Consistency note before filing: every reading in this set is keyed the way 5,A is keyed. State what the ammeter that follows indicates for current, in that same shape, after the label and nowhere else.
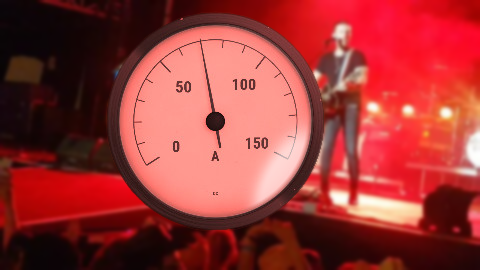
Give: 70,A
